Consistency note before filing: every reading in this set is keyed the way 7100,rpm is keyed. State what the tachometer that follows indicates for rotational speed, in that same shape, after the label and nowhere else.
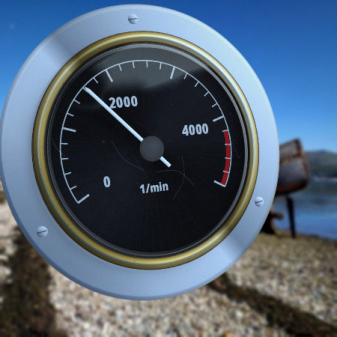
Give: 1600,rpm
